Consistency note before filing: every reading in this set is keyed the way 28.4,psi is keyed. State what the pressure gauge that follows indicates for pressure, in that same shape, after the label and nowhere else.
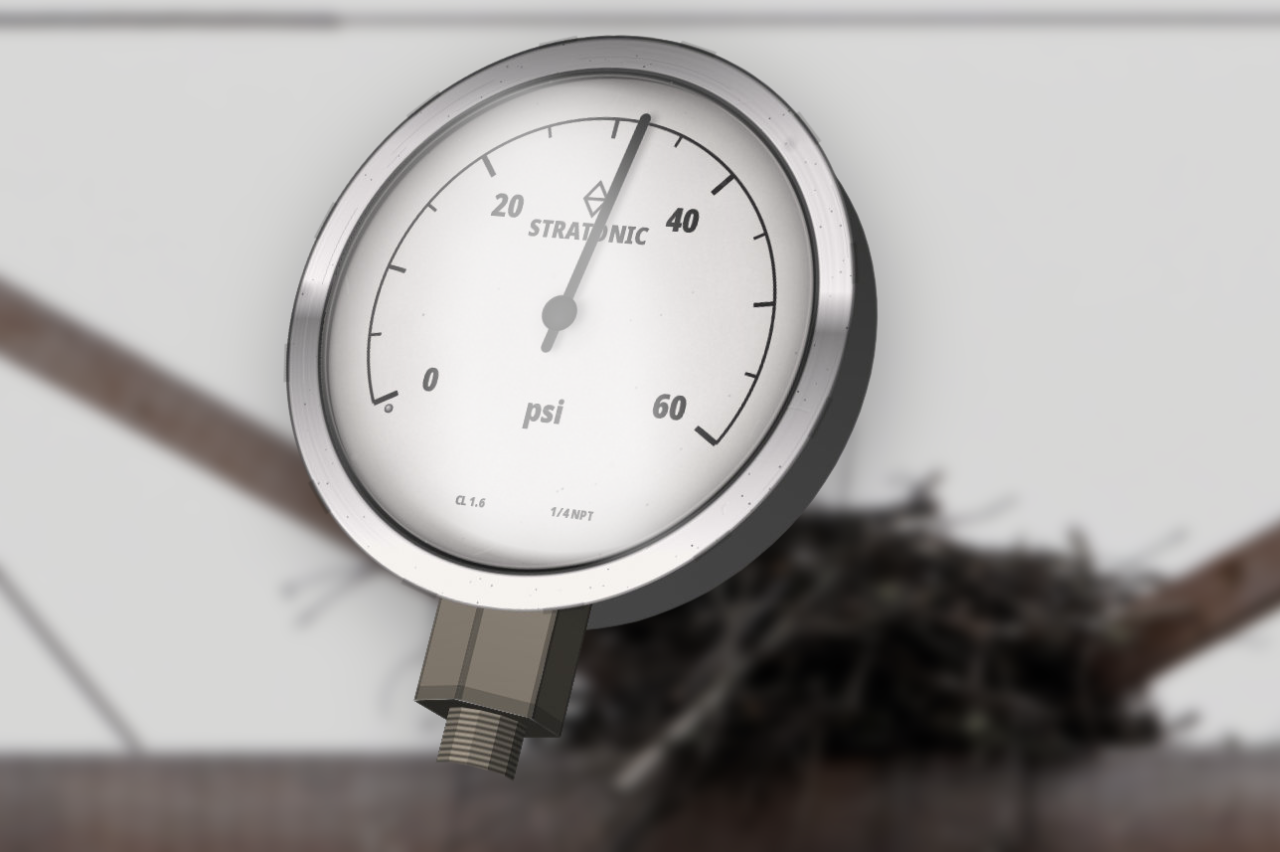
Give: 32.5,psi
